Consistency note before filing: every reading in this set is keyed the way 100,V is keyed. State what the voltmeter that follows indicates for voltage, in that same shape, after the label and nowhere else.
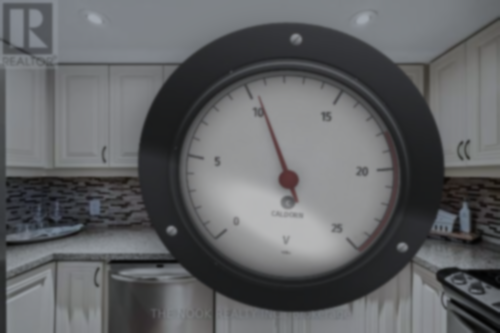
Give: 10.5,V
